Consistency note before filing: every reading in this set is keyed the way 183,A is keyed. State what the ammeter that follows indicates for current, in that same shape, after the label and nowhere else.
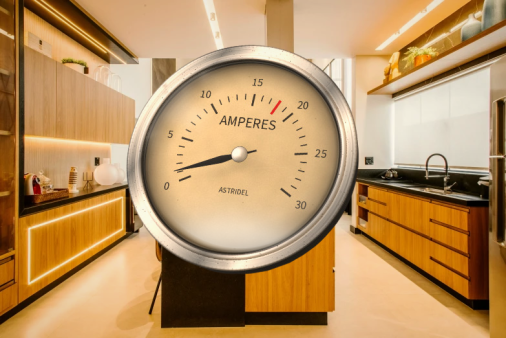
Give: 1,A
